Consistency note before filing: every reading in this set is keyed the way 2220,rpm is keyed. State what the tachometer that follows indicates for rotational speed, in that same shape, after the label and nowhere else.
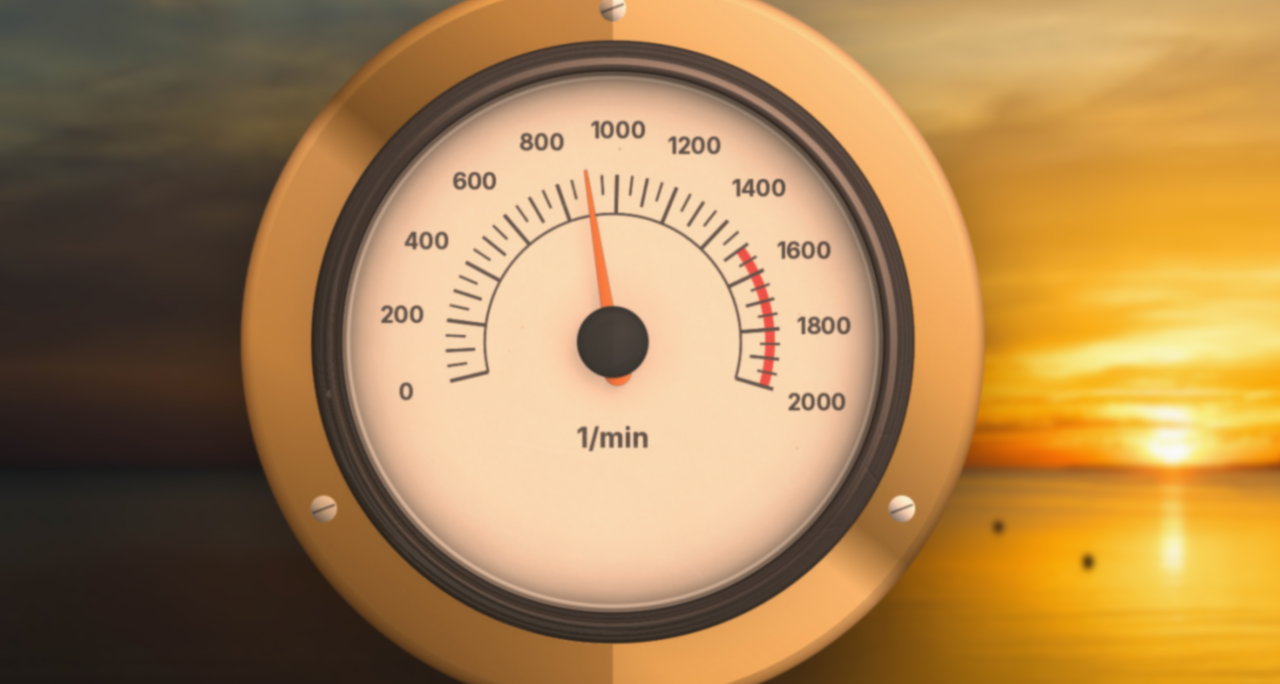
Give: 900,rpm
